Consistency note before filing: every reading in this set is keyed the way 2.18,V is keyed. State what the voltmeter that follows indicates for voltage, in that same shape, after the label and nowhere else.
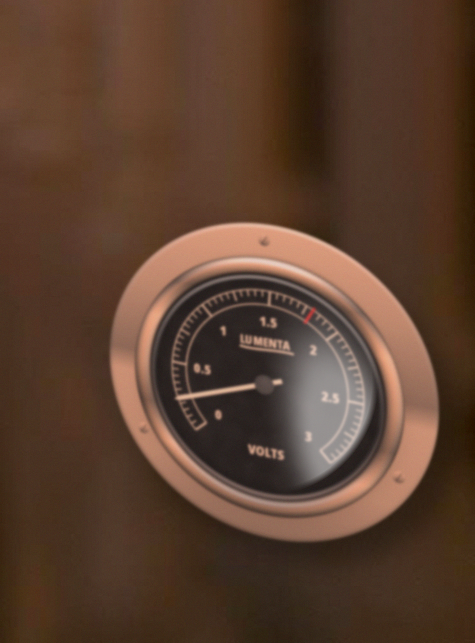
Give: 0.25,V
